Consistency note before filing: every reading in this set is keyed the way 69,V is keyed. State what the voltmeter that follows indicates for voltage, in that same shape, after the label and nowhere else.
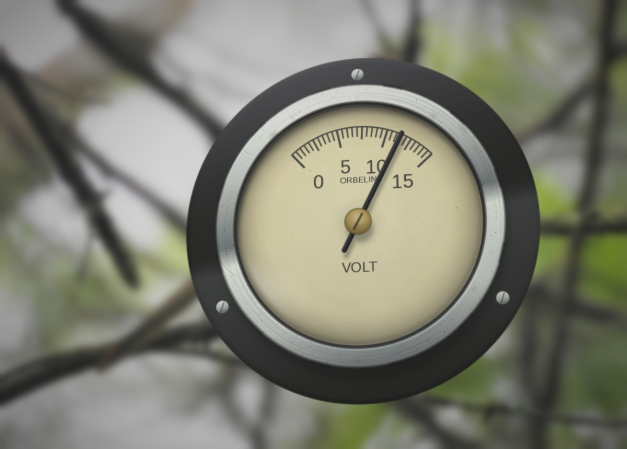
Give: 11.5,V
